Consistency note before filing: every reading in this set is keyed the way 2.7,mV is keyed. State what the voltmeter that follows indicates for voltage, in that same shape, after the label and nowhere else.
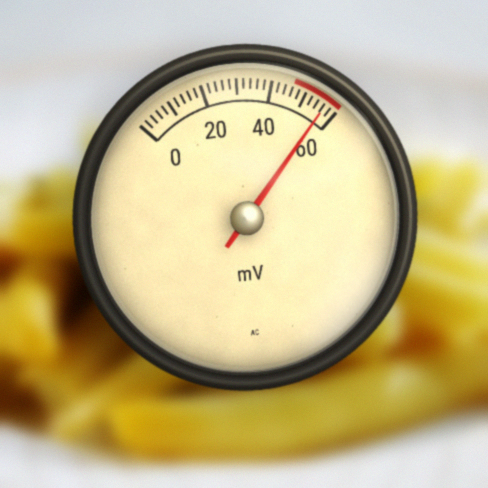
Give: 56,mV
